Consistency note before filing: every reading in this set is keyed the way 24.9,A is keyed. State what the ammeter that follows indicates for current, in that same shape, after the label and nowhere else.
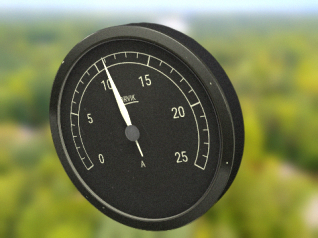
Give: 11,A
